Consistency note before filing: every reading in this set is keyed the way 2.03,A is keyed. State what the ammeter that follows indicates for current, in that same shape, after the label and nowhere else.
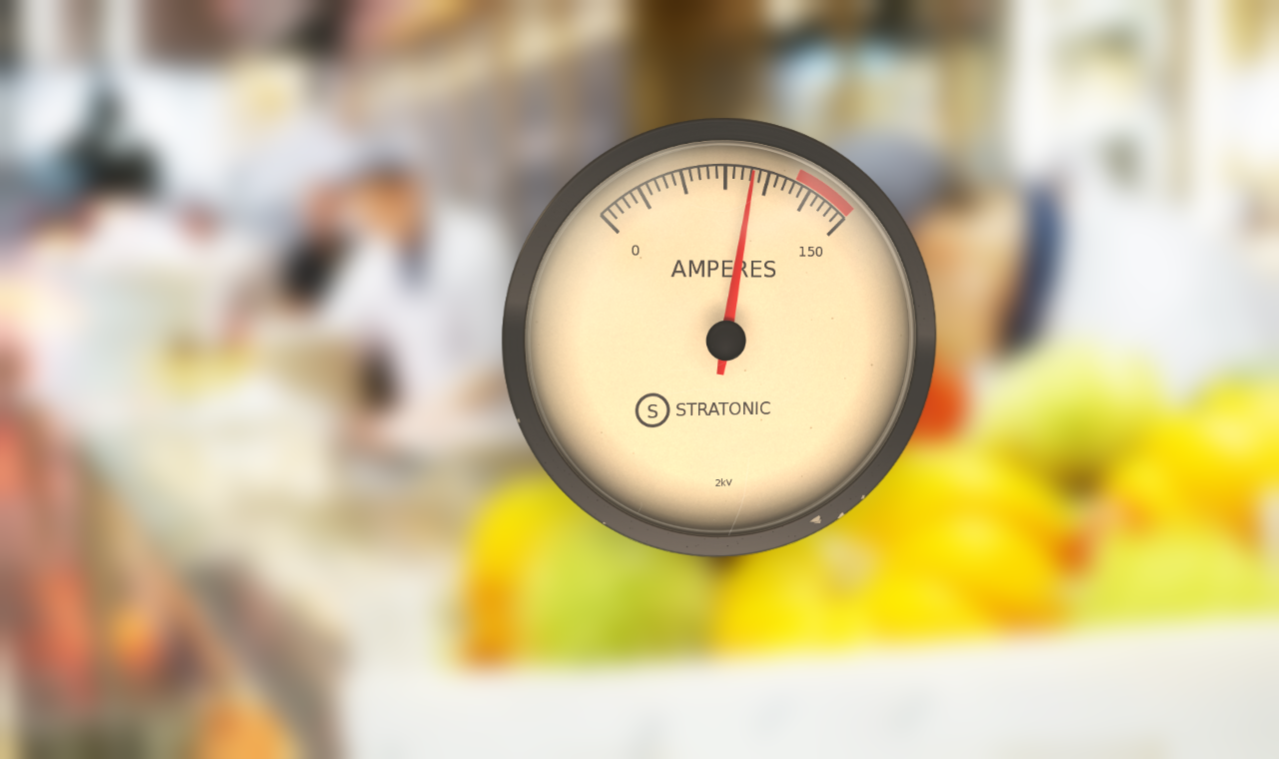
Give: 90,A
